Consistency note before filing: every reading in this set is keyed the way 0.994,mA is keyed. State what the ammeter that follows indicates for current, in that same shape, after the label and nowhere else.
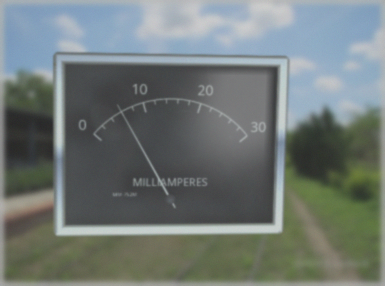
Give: 6,mA
